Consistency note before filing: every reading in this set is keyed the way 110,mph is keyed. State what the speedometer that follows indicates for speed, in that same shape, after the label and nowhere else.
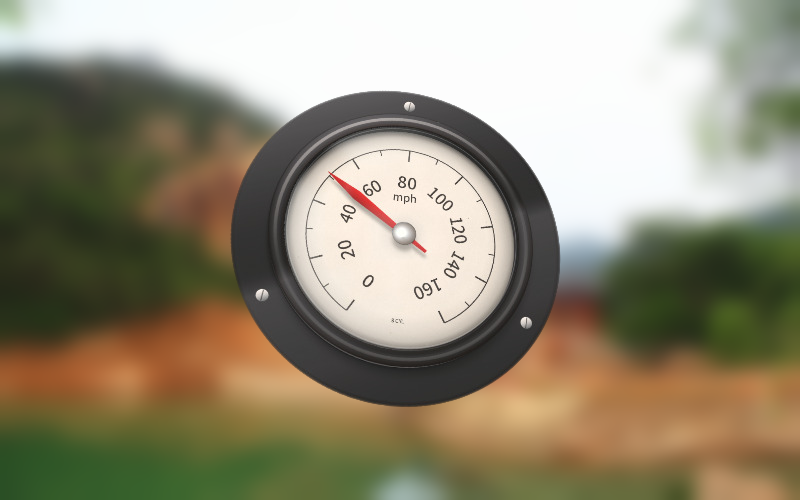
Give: 50,mph
